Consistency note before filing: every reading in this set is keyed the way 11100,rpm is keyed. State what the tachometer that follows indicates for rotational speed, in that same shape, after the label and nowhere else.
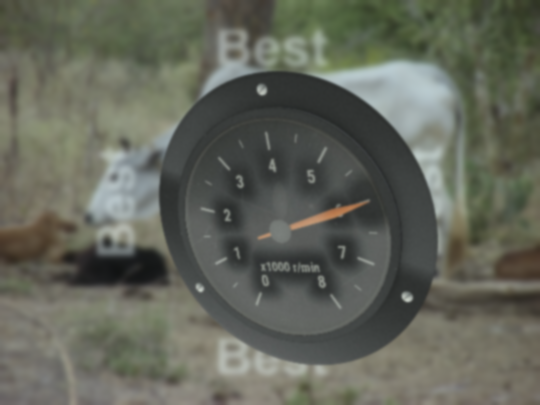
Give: 6000,rpm
